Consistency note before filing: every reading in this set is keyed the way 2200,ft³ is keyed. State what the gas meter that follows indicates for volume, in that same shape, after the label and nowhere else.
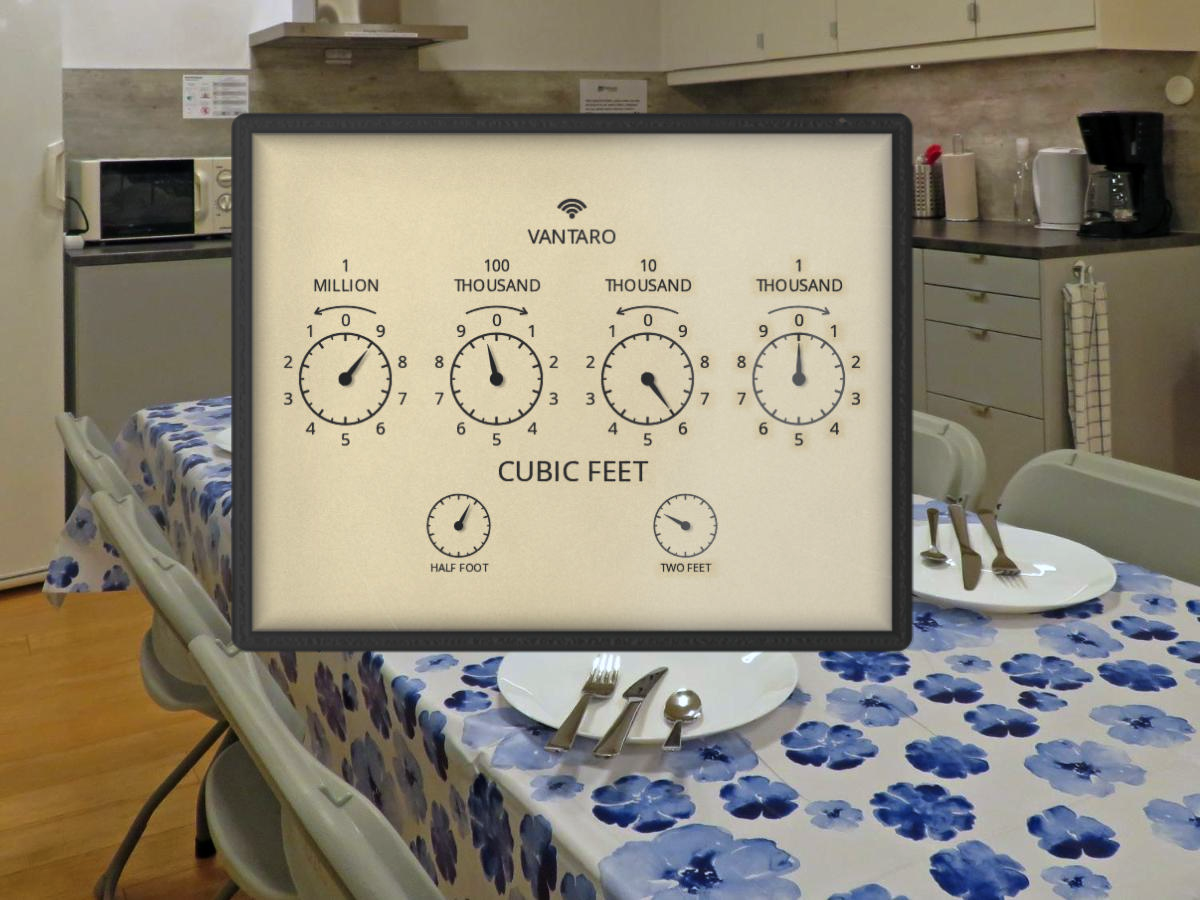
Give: 896000,ft³
